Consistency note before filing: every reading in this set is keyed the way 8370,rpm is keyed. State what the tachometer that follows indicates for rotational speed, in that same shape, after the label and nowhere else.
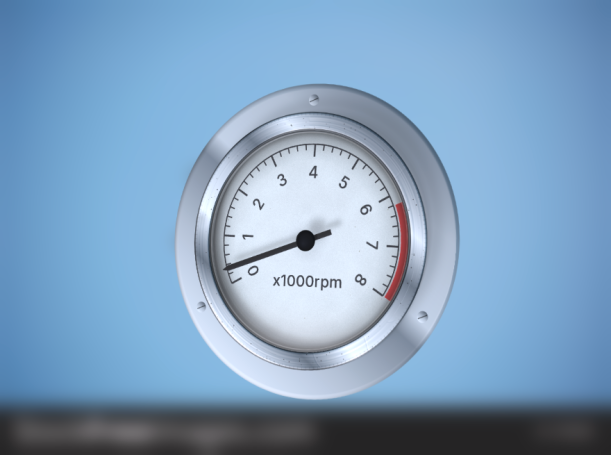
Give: 300,rpm
